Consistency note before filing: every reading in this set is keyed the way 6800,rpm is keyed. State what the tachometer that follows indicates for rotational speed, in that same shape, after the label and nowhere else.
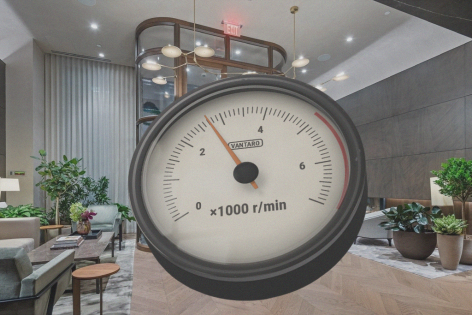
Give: 2700,rpm
